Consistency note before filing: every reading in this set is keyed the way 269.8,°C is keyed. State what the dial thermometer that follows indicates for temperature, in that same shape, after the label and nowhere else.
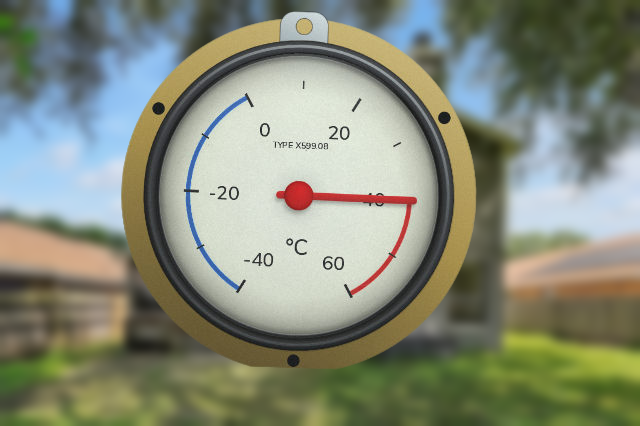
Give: 40,°C
